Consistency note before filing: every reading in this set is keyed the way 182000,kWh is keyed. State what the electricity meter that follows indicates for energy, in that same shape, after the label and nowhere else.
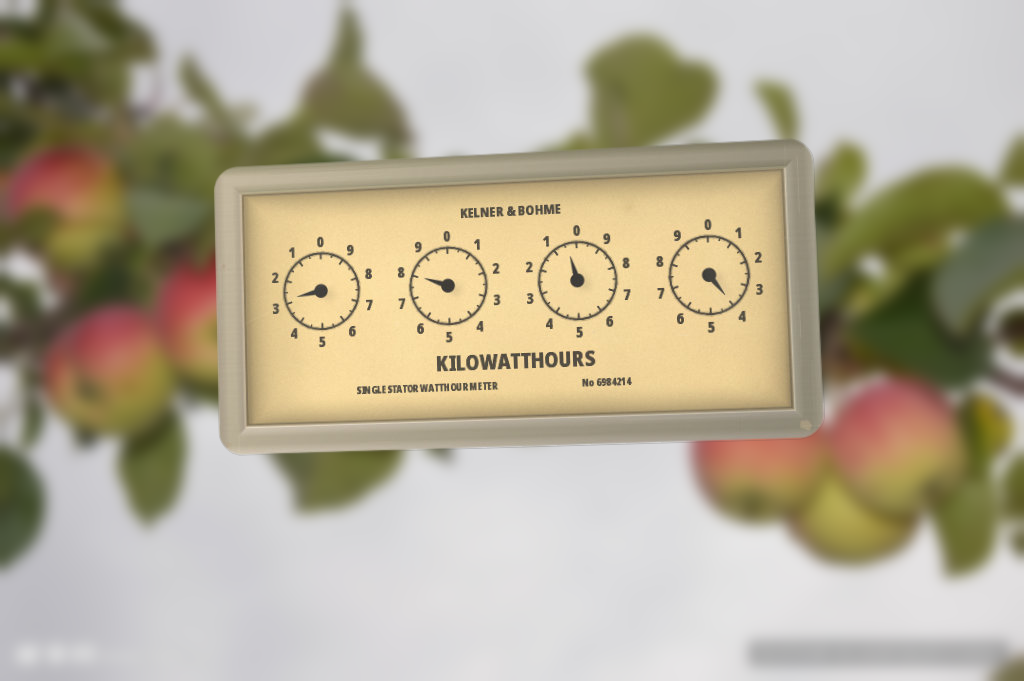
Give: 2804,kWh
